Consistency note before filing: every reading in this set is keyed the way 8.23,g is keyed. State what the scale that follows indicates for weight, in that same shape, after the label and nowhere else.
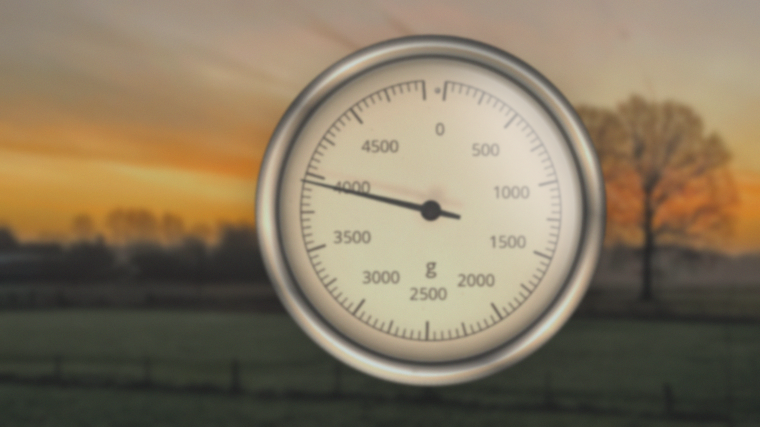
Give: 3950,g
